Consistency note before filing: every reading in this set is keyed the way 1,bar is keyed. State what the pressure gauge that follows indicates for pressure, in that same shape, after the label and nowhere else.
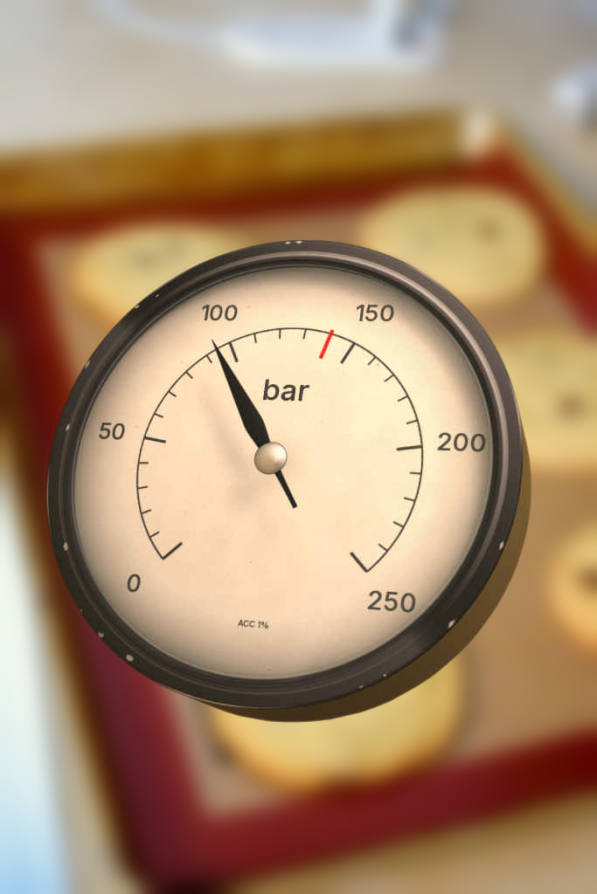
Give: 95,bar
